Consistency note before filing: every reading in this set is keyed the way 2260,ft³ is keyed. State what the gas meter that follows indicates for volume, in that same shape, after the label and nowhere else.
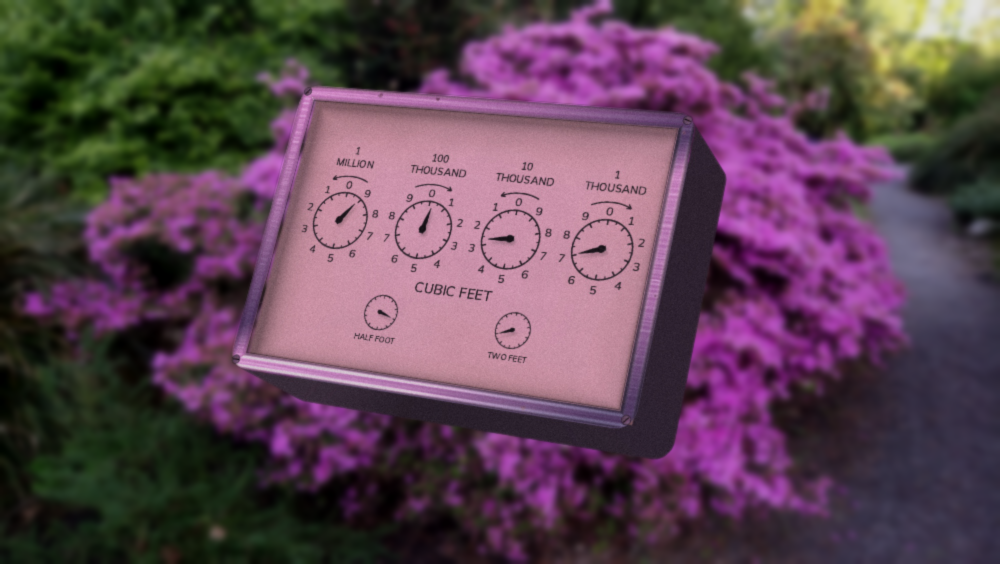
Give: 902700,ft³
